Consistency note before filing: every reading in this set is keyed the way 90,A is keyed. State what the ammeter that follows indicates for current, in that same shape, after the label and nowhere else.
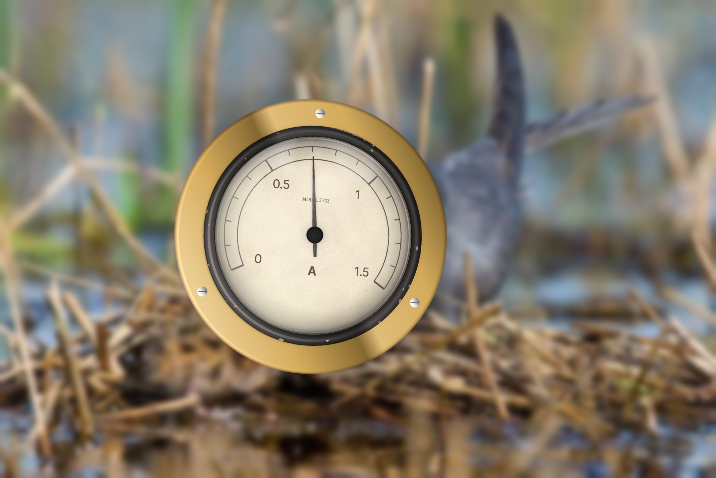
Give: 0.7,A
